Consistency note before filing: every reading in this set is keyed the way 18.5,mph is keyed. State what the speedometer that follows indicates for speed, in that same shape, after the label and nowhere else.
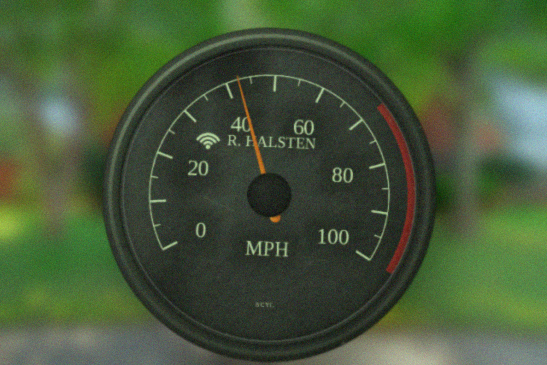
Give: 42.5,mph
